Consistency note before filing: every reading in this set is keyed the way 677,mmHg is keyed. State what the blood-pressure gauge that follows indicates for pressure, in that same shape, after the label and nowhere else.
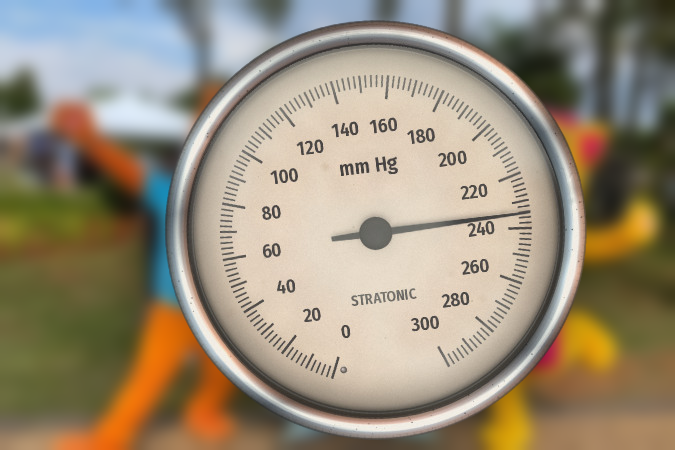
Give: 234,mmHg
